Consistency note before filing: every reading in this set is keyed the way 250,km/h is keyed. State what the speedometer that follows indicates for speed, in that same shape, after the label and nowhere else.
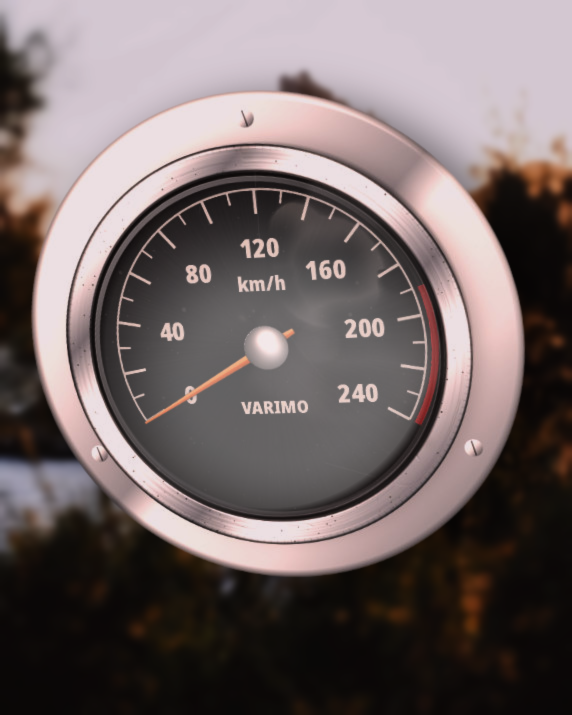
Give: 0,km/h
